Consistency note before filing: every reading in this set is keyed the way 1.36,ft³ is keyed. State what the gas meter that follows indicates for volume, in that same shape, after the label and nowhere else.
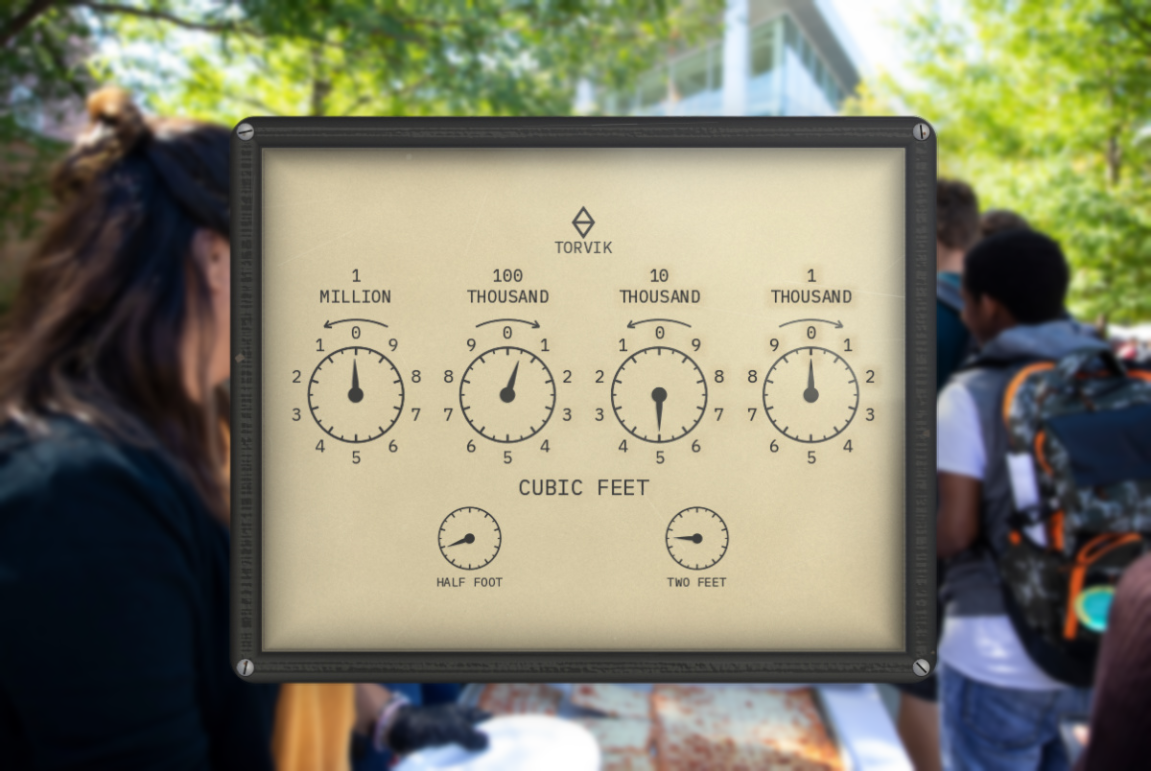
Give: 5000,ft³
